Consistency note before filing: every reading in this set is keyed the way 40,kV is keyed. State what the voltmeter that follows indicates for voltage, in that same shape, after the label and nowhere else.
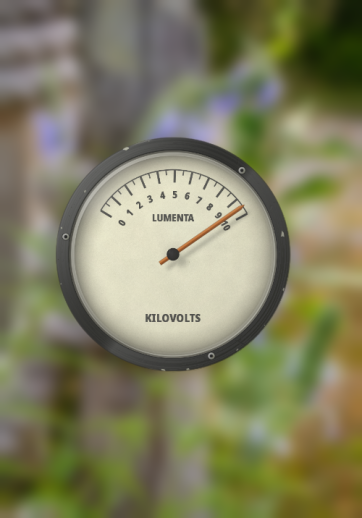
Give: 9.5,kV
